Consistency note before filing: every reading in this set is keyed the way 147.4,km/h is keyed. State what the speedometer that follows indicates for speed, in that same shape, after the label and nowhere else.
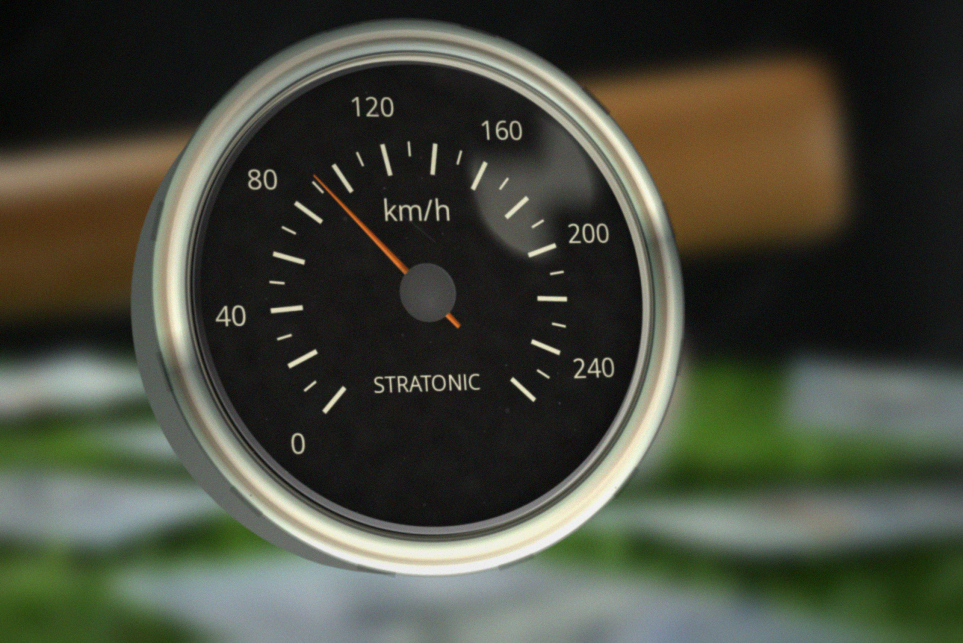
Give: 90,km/h
